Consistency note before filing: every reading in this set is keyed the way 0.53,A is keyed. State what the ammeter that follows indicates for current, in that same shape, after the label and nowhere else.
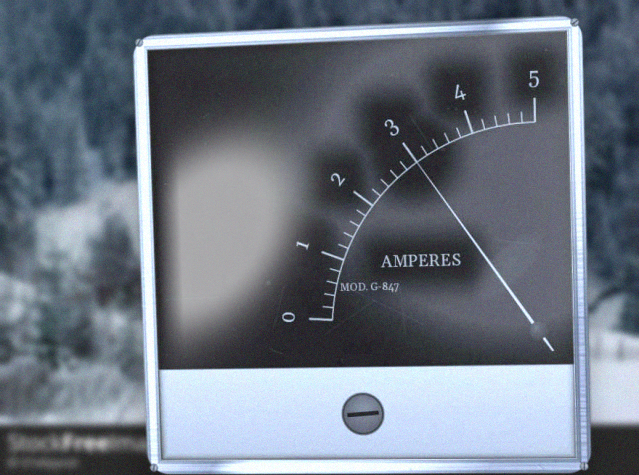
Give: 3,A
